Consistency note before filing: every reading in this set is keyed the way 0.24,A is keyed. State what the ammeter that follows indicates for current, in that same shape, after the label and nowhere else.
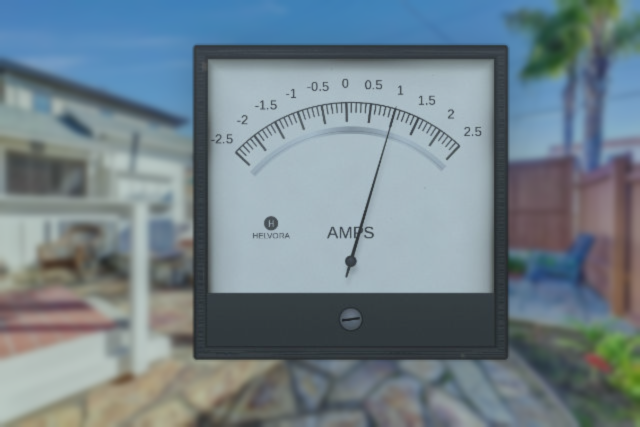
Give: 1,A
